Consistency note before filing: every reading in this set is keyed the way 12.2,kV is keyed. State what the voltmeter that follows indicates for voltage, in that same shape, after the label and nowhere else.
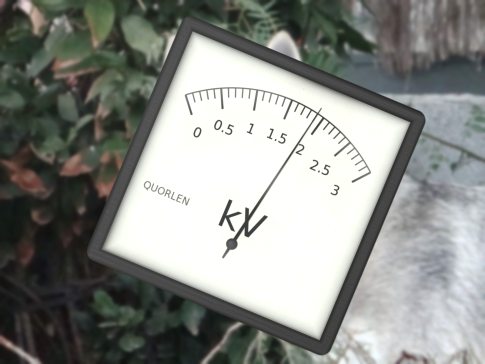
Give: 1.9,kV
